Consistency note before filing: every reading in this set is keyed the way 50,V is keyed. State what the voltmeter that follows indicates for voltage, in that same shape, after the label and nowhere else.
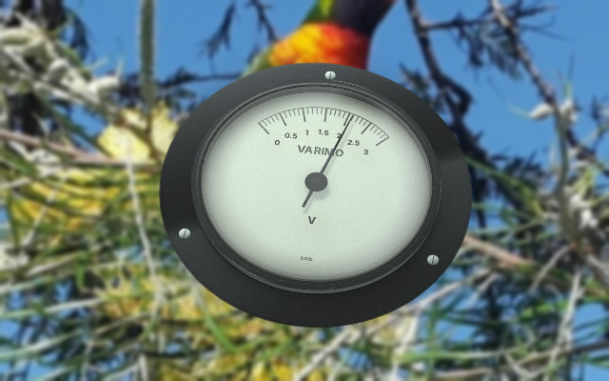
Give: 2.1,V
